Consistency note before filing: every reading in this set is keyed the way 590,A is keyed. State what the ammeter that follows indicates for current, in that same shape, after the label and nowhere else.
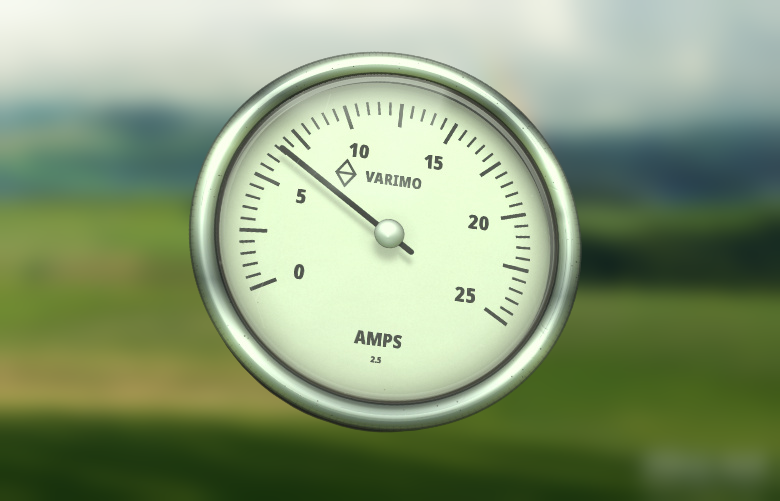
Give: 6.5,A
